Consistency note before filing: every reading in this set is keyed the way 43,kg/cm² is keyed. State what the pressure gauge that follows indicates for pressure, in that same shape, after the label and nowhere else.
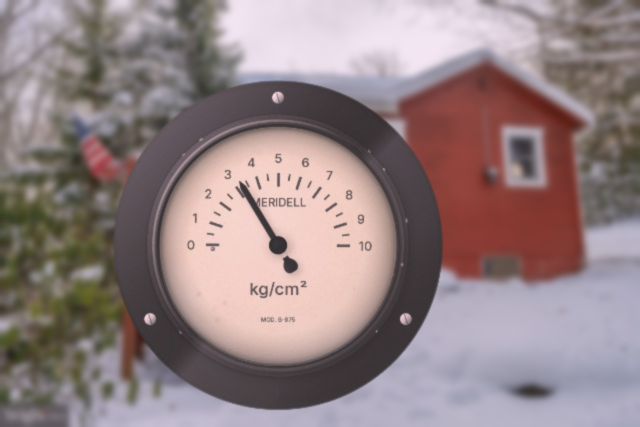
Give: 3.25,kg/cm²
